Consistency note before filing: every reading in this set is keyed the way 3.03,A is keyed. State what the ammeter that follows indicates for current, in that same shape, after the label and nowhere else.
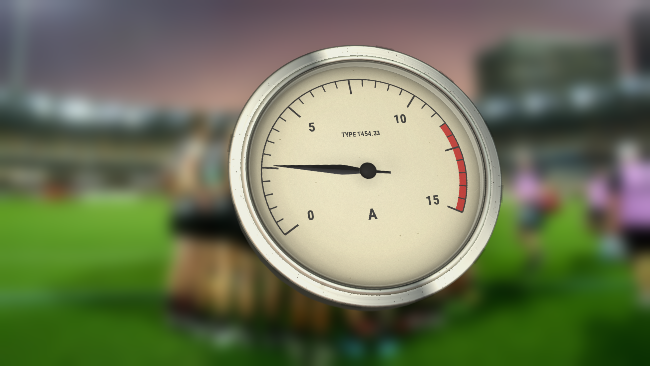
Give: 2.5,A
